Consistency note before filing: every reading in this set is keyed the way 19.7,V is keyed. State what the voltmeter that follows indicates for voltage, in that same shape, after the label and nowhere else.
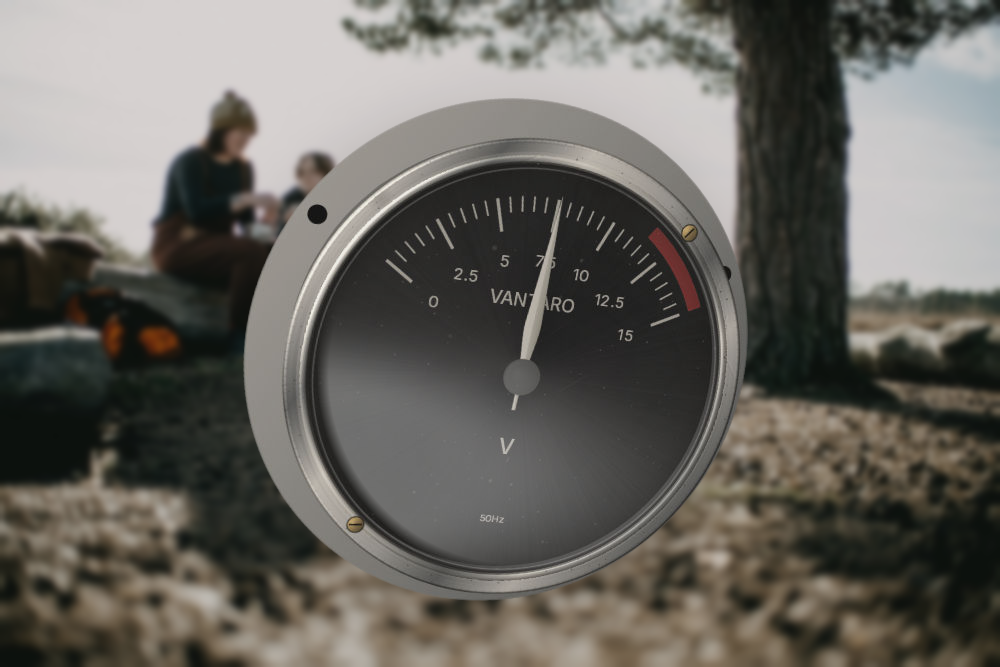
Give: 7.5,V
